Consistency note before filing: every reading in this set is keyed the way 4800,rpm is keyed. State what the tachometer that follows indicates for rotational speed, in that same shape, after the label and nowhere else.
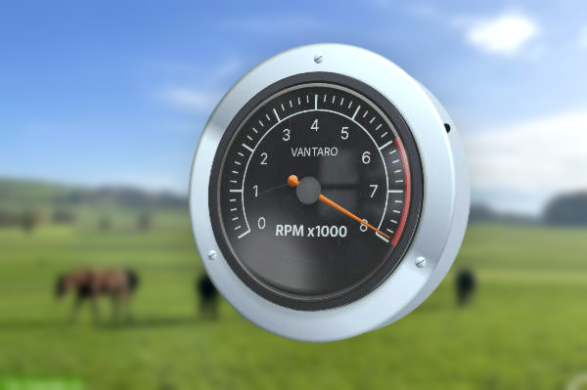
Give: 7900,rpm
